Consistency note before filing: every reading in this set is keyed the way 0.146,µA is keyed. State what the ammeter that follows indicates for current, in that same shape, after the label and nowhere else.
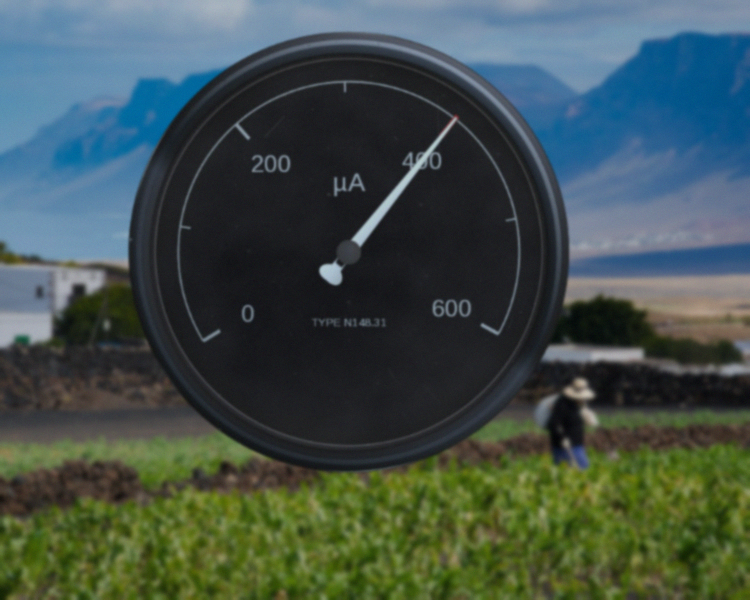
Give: 400,µA
